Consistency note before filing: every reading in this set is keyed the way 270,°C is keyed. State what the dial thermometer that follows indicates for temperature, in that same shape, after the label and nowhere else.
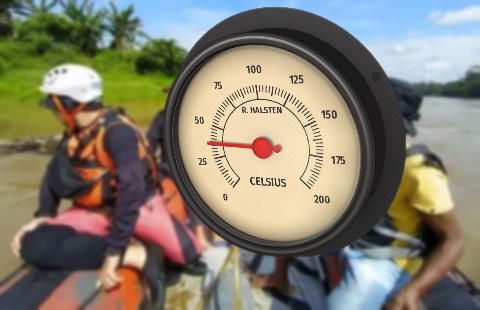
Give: 37.5,°C
